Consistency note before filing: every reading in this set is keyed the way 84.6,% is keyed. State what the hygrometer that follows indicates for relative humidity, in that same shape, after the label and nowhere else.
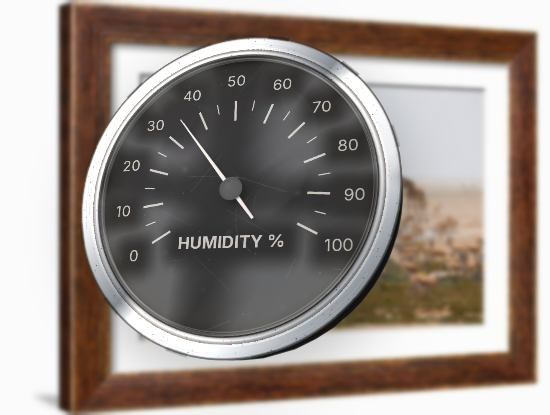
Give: 35,%
